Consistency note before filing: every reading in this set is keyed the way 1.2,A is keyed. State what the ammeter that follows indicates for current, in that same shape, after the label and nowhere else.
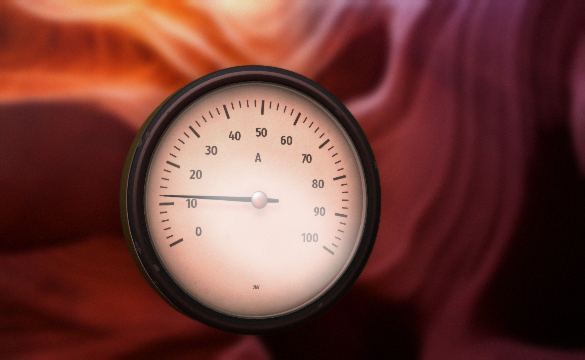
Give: 12,A
